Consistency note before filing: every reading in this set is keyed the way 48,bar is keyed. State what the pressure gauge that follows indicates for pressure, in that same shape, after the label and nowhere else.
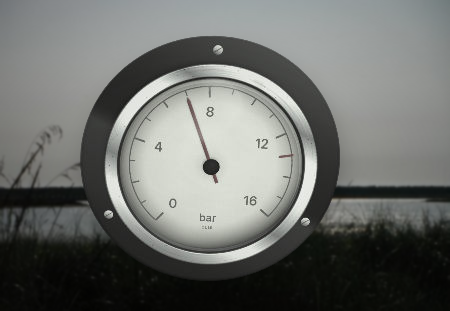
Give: 7,bar
